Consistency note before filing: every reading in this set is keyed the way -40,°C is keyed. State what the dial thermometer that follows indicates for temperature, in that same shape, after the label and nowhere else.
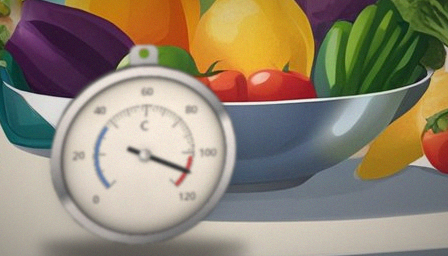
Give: 110,°C
